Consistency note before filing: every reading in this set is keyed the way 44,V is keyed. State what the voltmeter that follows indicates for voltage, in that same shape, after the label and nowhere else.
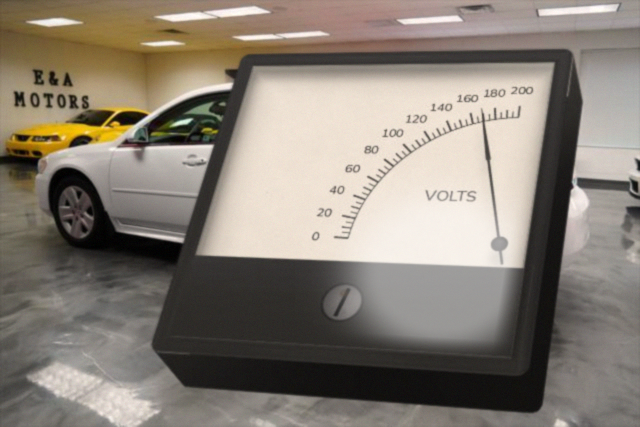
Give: 170,V
